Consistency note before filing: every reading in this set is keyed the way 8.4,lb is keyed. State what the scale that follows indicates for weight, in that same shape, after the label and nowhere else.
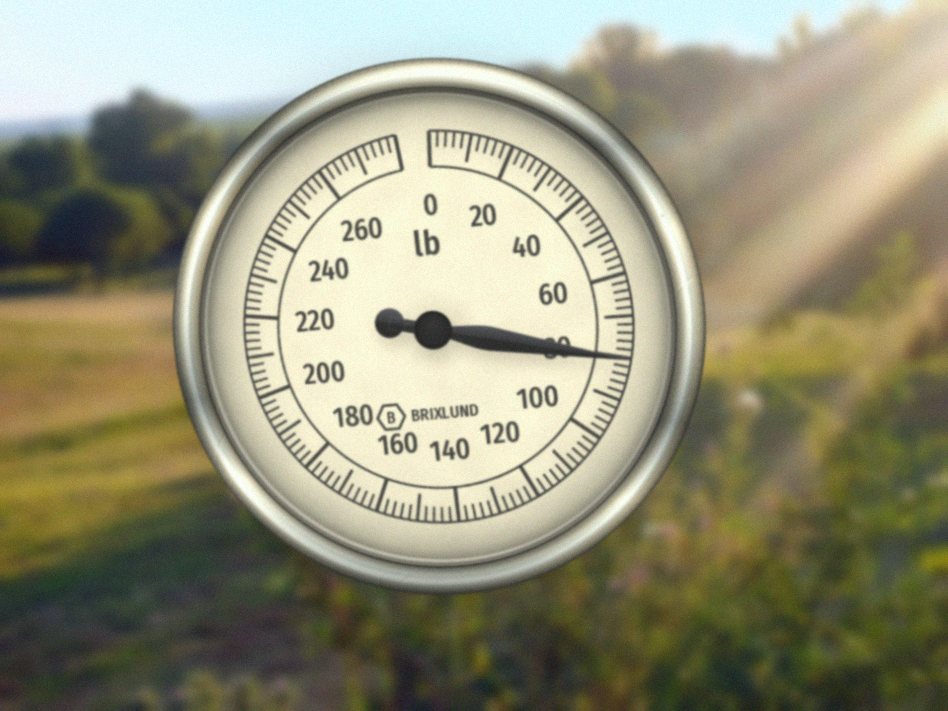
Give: 80,lb
